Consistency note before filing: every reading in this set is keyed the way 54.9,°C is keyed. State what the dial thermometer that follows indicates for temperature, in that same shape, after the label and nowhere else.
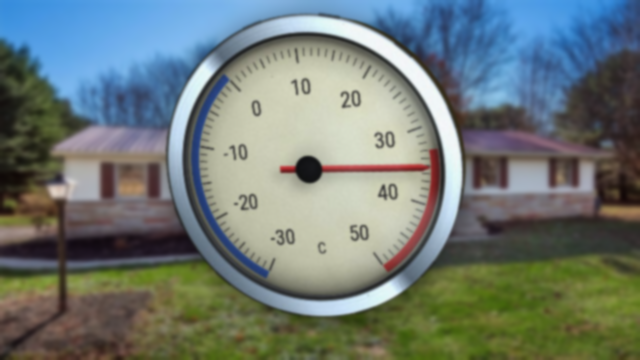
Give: 35,°C
